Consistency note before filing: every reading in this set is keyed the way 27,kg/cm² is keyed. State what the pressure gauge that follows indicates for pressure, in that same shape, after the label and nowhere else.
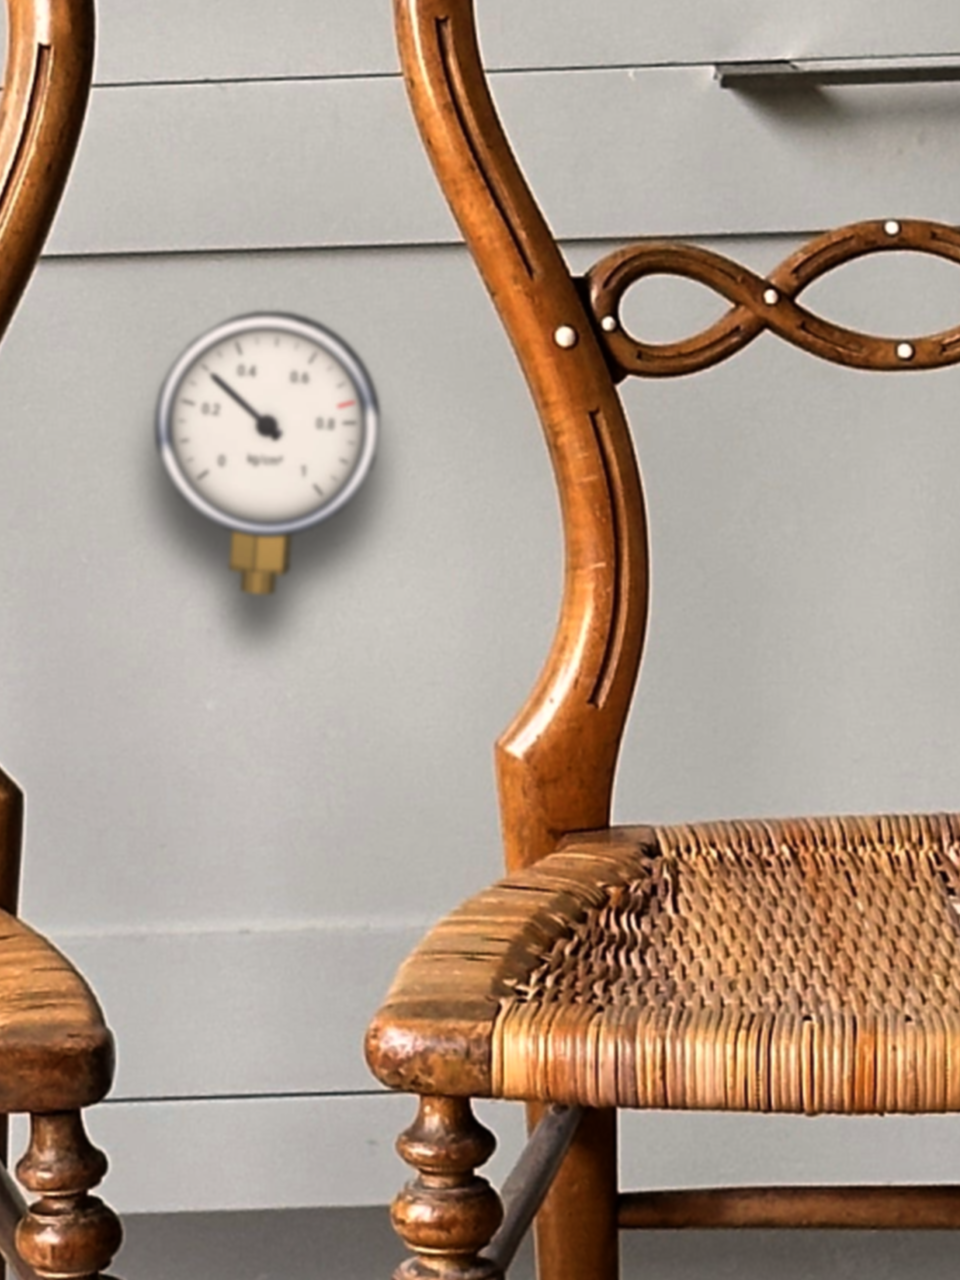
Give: 0.3,kg/cm²
